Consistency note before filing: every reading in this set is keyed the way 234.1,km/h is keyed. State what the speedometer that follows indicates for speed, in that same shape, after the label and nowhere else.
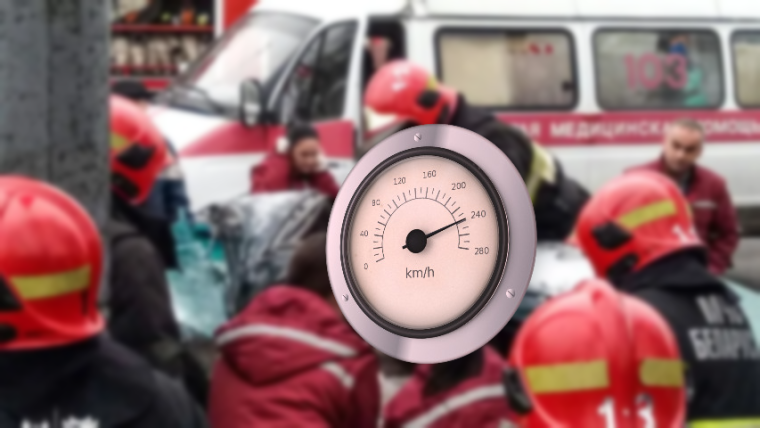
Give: 240,km/h
